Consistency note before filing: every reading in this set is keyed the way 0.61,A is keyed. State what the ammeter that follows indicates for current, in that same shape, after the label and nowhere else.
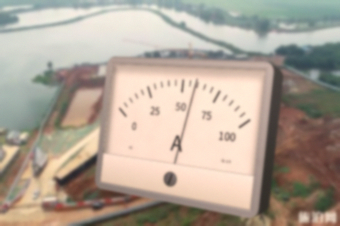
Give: 60,A
